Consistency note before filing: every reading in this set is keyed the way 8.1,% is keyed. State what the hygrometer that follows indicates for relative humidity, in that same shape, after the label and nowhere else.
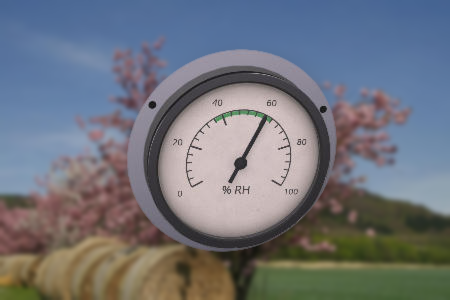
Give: 60,%
